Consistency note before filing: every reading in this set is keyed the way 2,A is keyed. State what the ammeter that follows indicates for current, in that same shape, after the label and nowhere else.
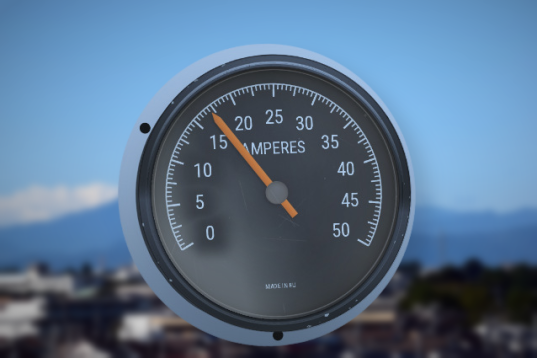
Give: 17,A
